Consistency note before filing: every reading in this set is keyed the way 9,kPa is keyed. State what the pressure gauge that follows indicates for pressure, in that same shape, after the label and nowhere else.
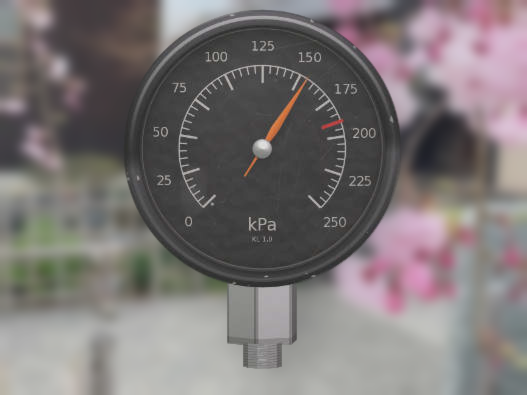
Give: 155,kPa
